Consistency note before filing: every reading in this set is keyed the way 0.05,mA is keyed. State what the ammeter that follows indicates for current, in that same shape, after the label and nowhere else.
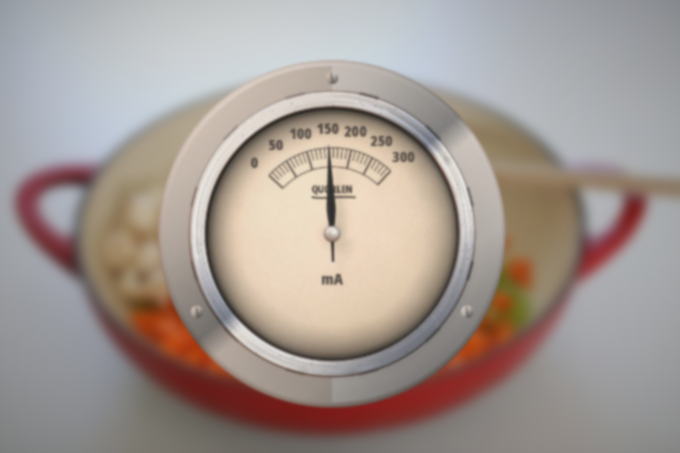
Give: 150,mA
